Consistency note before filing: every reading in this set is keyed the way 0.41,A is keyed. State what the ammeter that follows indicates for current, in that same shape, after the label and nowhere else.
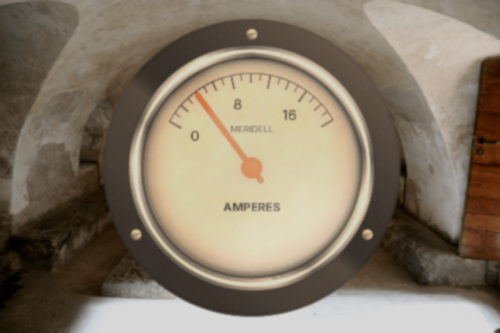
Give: 4,A
